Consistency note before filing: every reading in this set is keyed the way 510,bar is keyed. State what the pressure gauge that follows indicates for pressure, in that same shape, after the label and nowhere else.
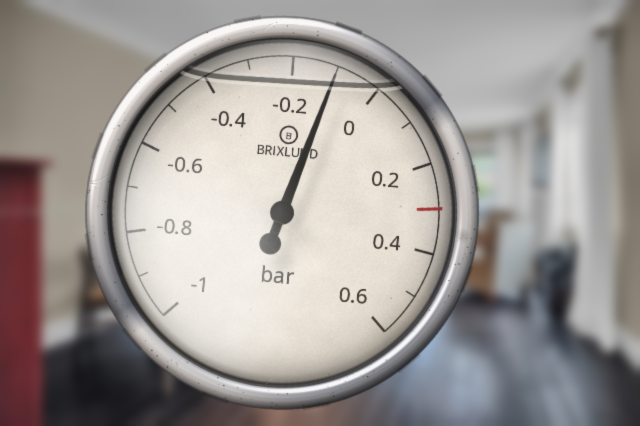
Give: -0.1,bar
